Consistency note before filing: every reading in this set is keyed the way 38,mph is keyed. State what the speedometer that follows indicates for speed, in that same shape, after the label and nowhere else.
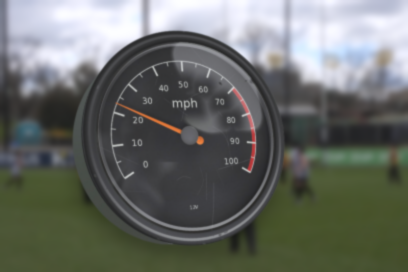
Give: 22.5,mph
